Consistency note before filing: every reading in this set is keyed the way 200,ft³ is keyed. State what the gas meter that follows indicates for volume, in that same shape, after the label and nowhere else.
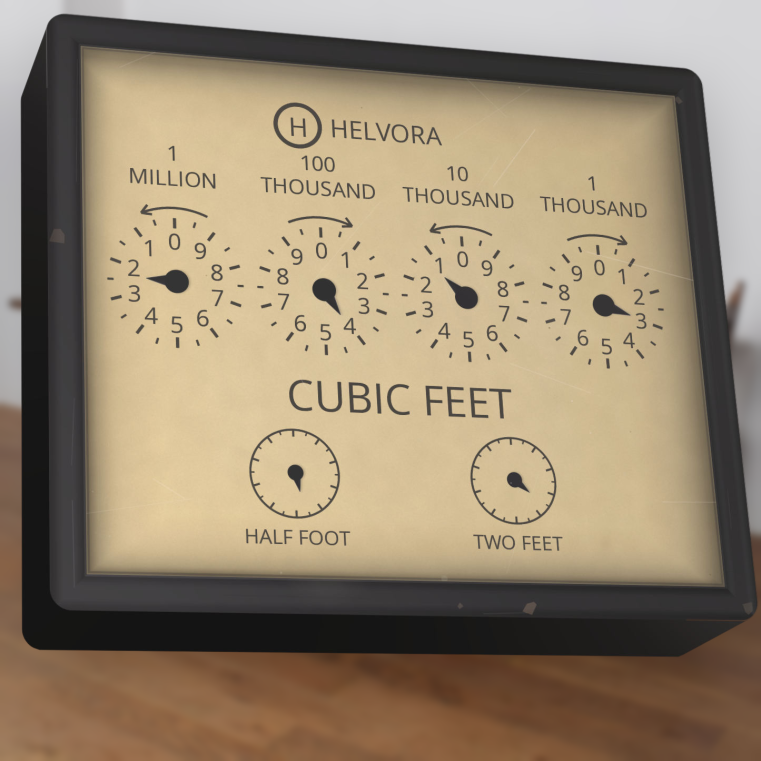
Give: 241300,ft³
